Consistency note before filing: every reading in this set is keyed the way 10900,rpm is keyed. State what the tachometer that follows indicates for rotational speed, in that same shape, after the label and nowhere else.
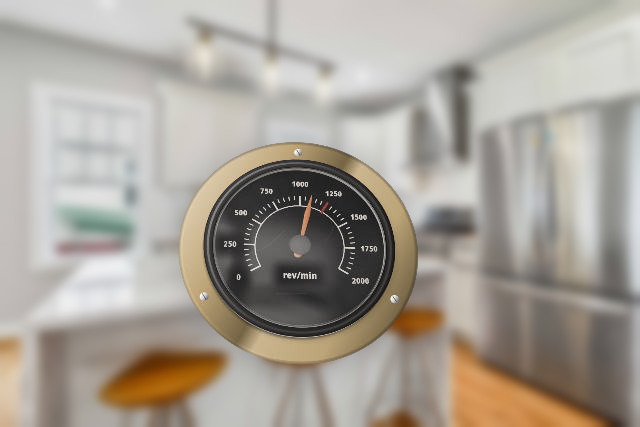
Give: 1100,rpm
